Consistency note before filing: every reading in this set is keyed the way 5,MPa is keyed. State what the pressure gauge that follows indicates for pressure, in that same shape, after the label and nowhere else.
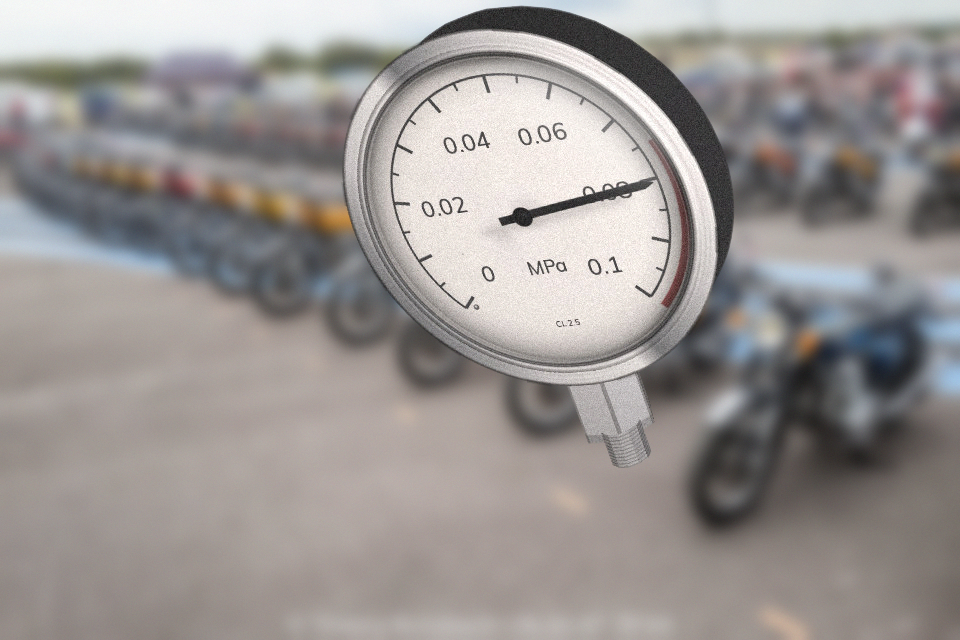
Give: 0.08,MPa
